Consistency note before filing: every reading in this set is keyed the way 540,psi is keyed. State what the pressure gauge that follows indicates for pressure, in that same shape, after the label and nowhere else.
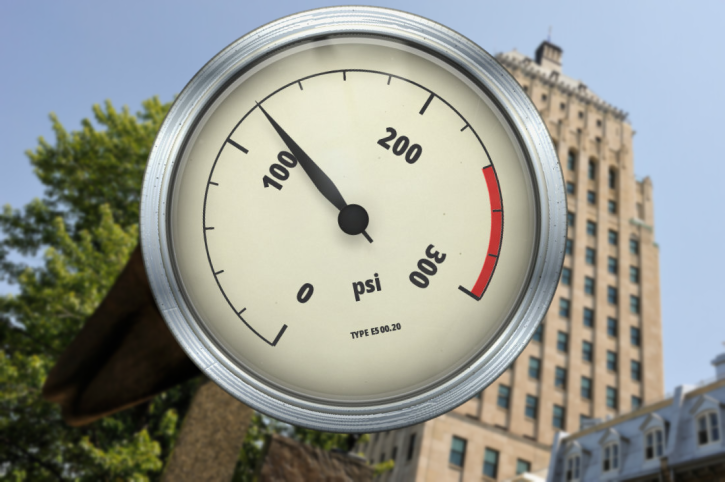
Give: 120,psi
